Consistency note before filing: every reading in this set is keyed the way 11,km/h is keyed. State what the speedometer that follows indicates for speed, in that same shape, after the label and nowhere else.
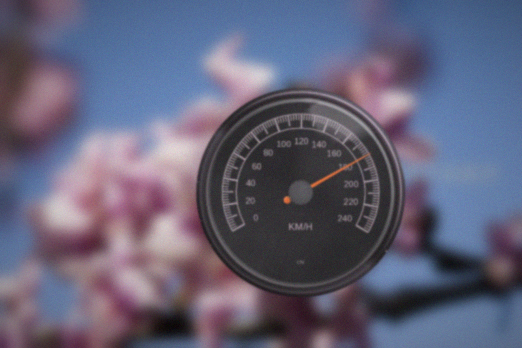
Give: 180,km/h
